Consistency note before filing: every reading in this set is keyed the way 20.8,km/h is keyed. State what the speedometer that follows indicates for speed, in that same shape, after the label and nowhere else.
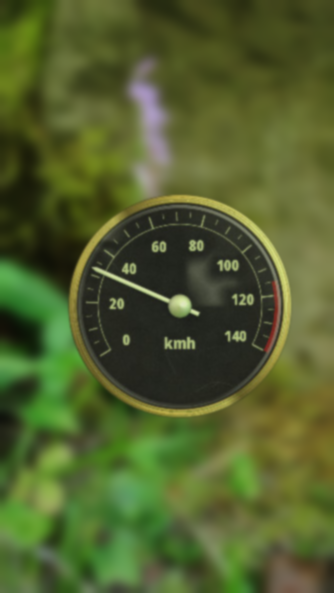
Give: 32.5,km/h
